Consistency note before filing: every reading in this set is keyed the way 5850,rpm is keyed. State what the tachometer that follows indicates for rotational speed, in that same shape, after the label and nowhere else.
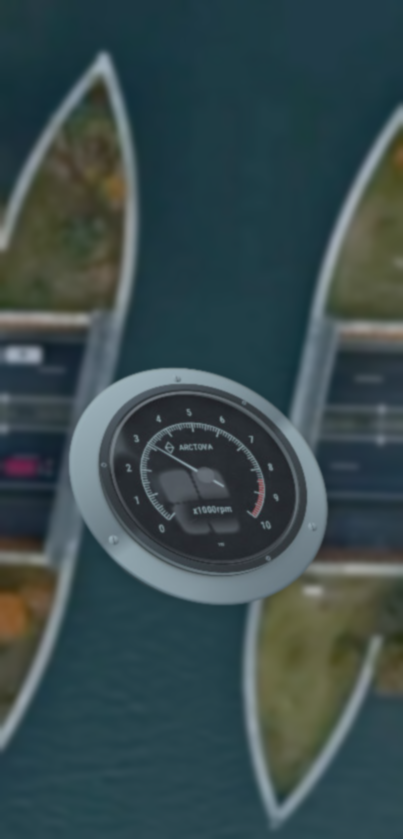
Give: 3000,rpm
